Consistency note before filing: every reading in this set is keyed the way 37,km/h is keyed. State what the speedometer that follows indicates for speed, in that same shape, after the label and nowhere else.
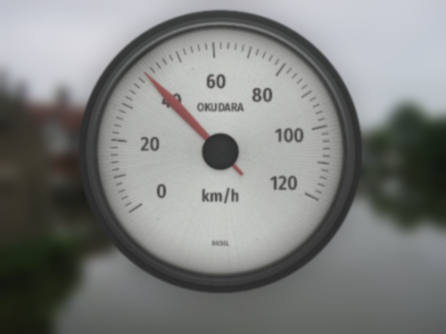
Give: 40,km/h
